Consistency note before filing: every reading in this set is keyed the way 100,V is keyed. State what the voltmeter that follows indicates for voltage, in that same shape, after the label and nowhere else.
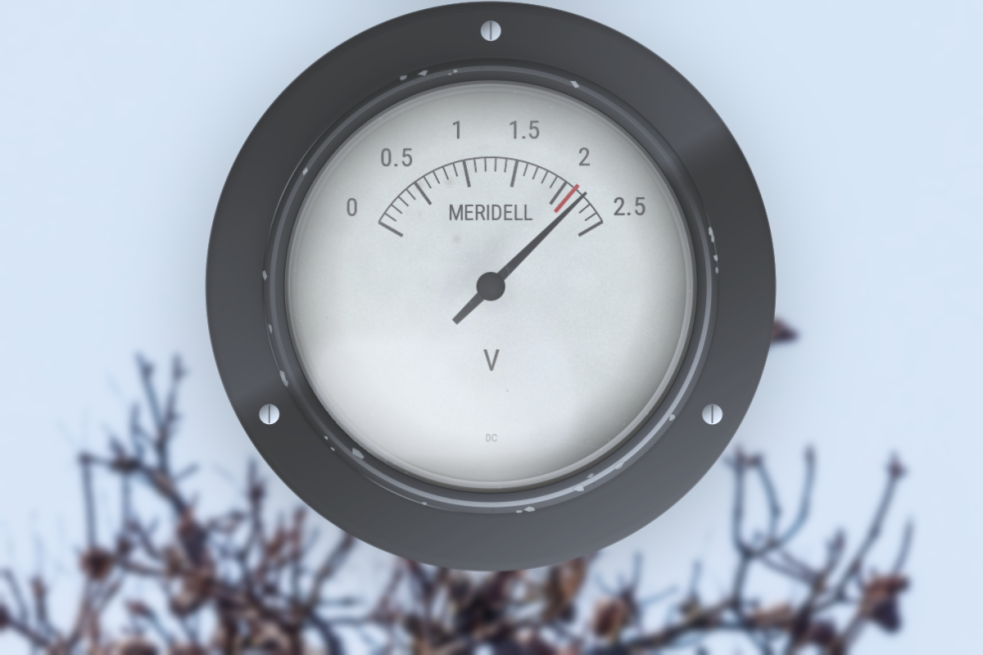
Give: 2.2,V
